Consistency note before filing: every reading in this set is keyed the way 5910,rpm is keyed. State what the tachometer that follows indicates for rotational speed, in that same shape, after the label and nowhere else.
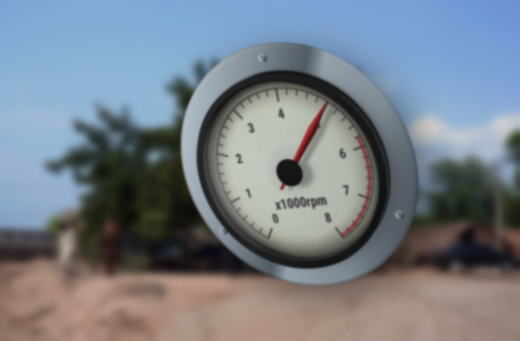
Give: 5000,rpm
